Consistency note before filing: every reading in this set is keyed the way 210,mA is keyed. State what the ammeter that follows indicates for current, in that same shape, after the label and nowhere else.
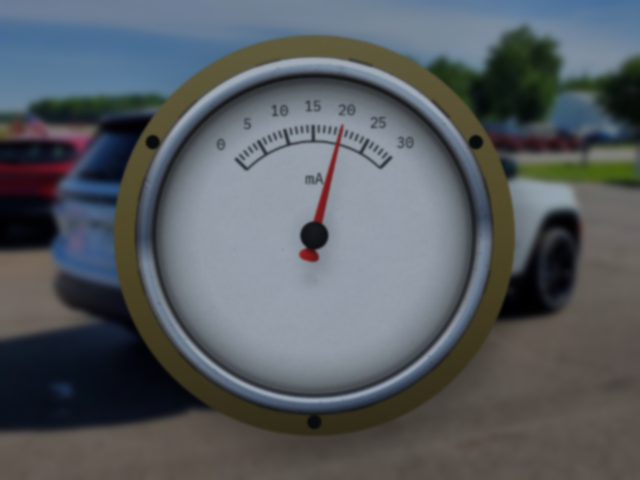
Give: 20,mA
